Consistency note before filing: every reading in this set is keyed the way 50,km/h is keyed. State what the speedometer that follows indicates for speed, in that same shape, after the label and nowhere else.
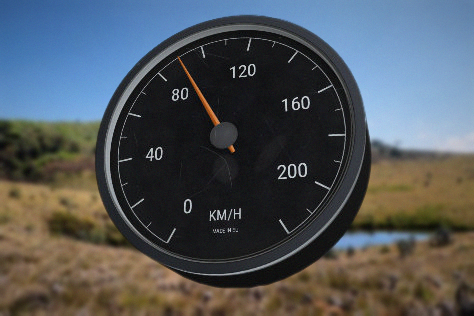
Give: 90,km/h
